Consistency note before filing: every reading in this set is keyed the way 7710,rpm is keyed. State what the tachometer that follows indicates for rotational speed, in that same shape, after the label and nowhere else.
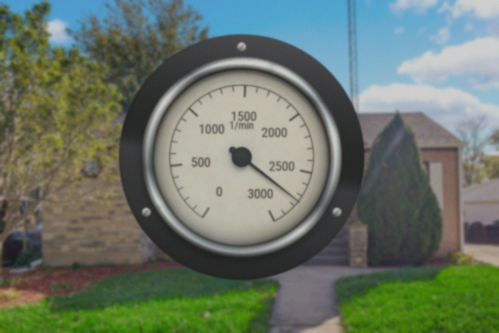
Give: 2750,rpm
